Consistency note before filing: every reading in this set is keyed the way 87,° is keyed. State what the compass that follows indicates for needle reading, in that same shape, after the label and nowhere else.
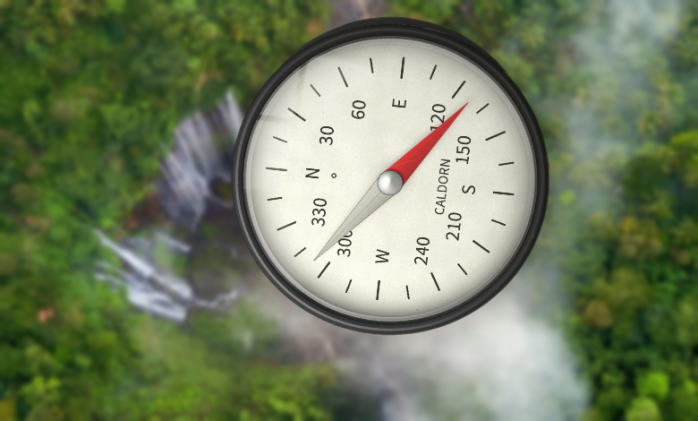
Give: 127.5,°
